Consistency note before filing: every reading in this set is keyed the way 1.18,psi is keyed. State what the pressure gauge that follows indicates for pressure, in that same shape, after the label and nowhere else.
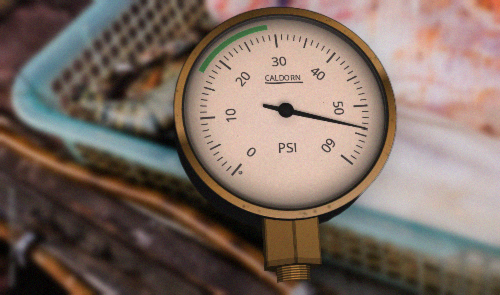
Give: 54,psi
